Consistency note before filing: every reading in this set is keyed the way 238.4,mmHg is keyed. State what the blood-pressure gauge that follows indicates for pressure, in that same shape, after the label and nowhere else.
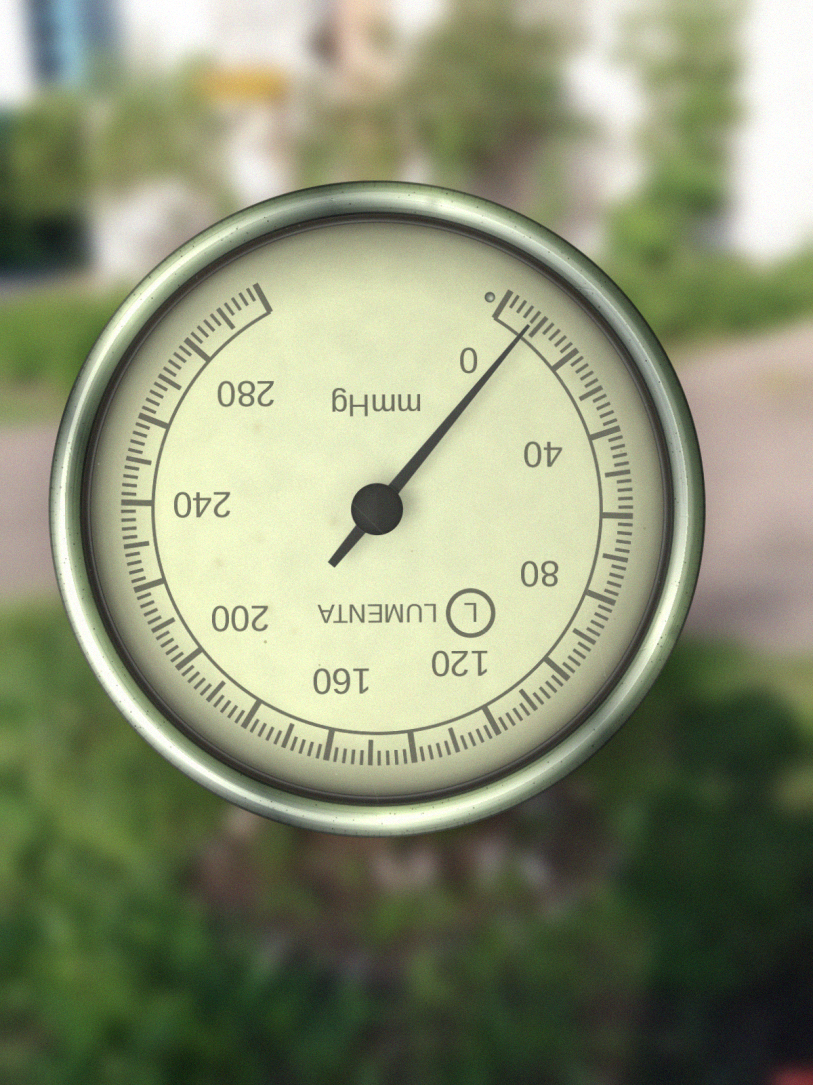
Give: 8,mmHg
